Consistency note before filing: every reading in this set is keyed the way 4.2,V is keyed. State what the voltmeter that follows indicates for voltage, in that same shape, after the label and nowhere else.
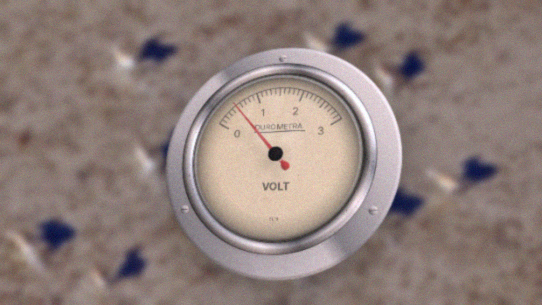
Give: 0.5,V
